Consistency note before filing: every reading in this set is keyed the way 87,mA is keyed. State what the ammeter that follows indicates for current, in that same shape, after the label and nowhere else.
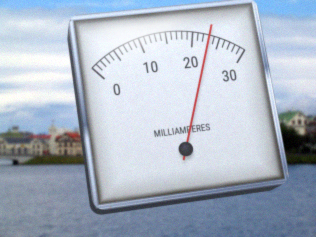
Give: 23,mA
